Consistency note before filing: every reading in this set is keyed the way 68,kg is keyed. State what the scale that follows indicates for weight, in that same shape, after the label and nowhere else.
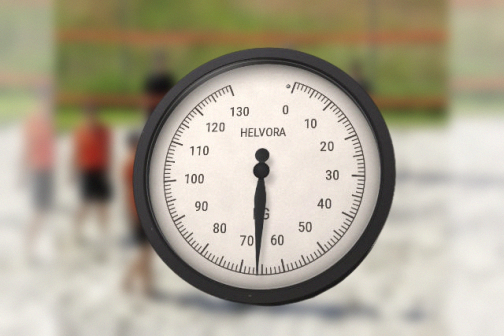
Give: 66,kg
